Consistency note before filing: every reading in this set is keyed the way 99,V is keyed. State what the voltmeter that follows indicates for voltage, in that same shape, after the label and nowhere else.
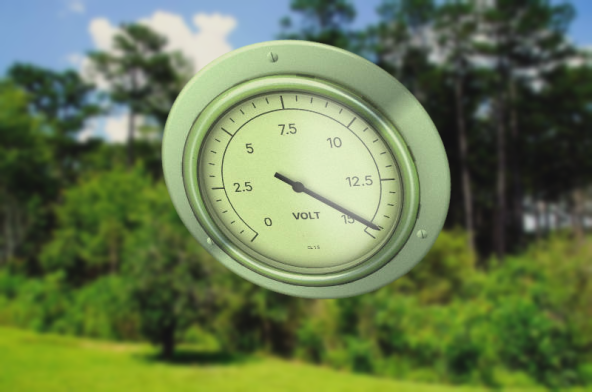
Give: 14.5,V
